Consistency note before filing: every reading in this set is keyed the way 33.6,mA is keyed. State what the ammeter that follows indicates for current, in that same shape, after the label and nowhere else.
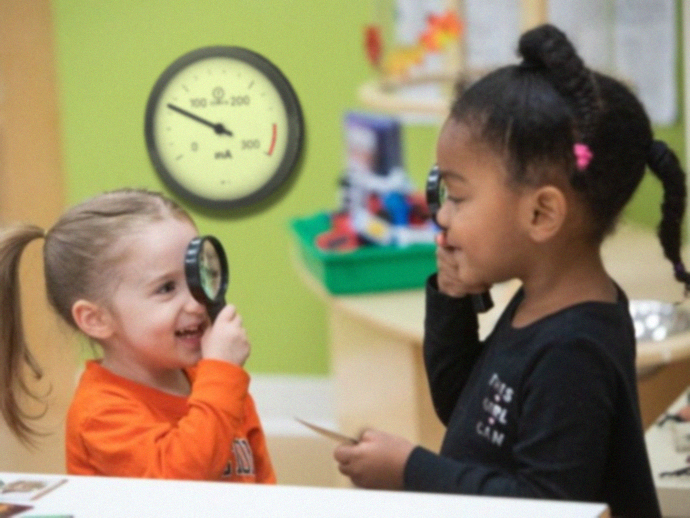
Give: 70,mA
